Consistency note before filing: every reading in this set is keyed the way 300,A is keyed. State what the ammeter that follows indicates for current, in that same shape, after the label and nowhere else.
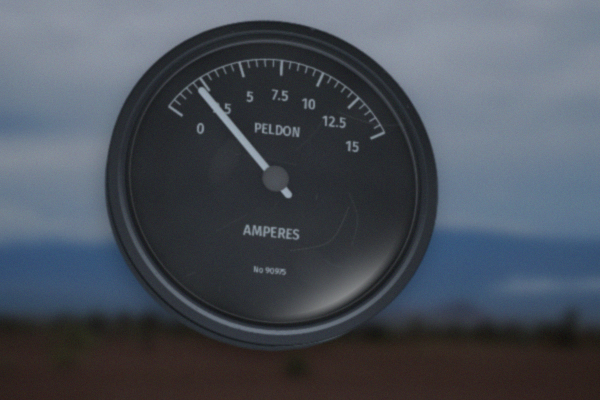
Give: 2,A
